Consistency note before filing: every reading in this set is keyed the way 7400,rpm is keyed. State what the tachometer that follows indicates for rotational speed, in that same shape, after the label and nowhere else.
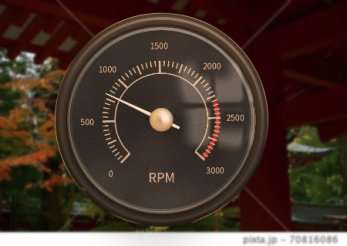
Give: 800,rpm
